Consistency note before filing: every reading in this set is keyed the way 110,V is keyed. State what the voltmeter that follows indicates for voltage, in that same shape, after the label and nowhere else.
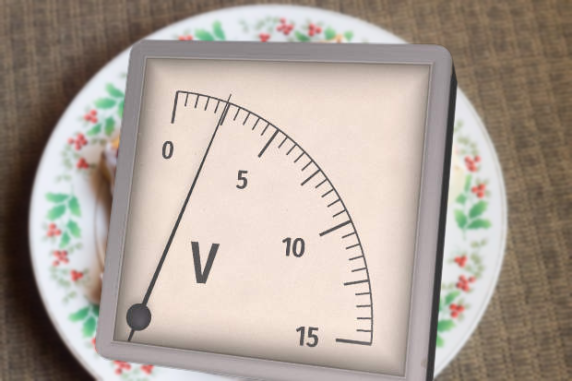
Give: 2.5,V
